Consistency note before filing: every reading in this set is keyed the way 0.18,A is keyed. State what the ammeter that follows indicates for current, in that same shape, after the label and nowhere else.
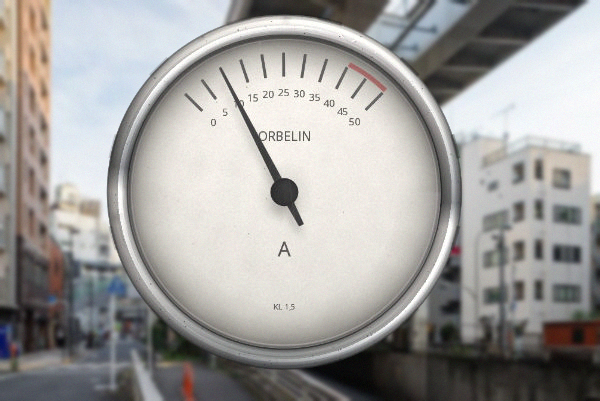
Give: 10,A
